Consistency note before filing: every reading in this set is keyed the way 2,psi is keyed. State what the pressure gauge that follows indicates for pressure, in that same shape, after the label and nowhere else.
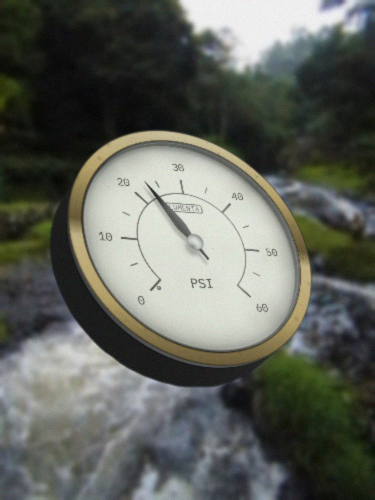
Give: 22.5,psi
